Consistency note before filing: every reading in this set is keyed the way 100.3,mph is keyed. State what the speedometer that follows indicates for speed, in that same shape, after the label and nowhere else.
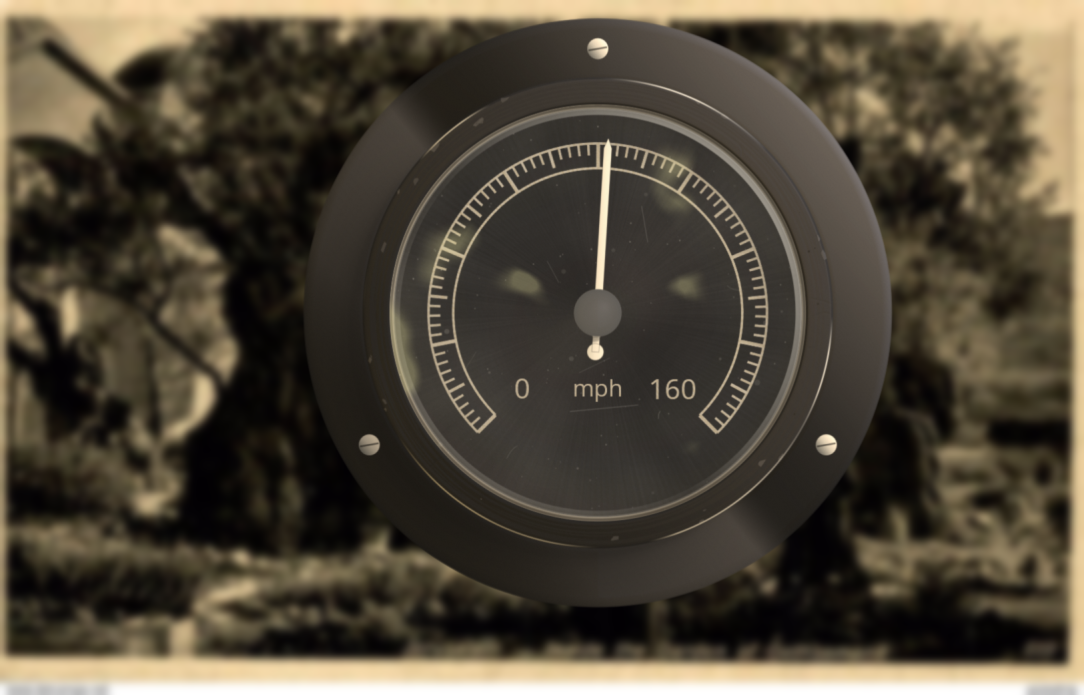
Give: 82,mph
